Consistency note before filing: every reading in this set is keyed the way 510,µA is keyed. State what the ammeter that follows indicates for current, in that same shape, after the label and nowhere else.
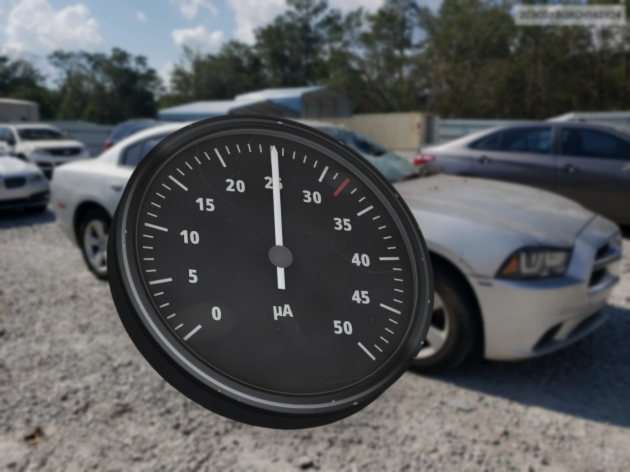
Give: 25,µA
